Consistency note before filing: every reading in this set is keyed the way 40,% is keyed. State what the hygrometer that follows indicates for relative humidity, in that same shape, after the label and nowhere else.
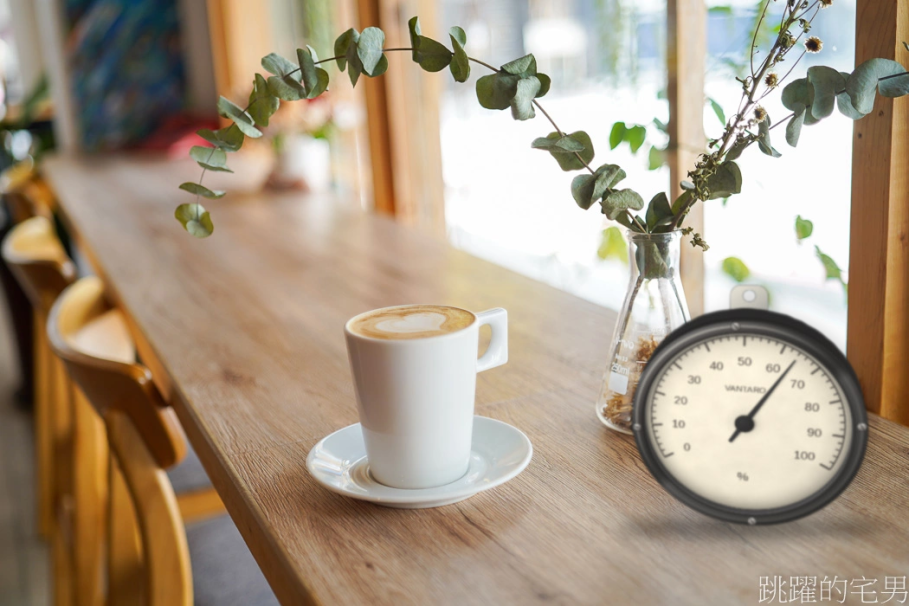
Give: 64,%
